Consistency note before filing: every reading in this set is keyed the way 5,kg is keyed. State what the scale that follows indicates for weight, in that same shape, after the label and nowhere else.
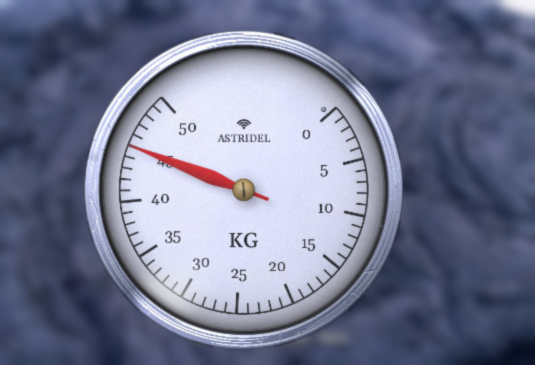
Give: 45,kg
